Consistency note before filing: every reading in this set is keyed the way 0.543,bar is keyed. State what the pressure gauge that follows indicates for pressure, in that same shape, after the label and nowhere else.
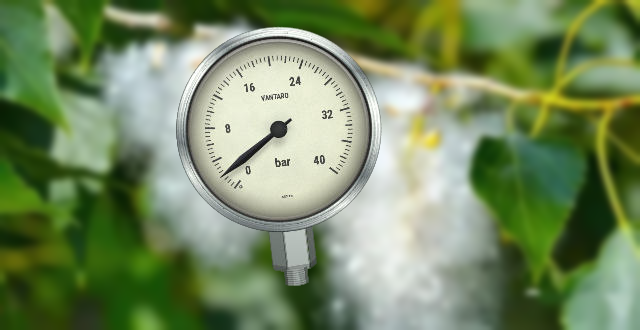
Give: 2,bar
